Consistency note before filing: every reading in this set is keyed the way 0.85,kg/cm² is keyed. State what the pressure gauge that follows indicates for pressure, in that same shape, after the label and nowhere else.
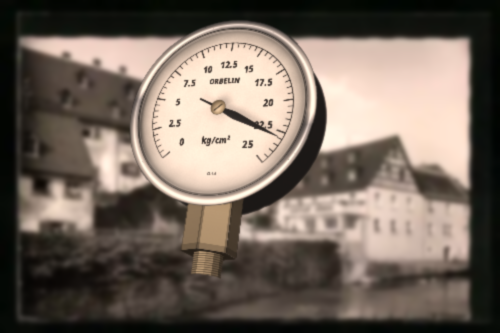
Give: 23,kg/cm²
